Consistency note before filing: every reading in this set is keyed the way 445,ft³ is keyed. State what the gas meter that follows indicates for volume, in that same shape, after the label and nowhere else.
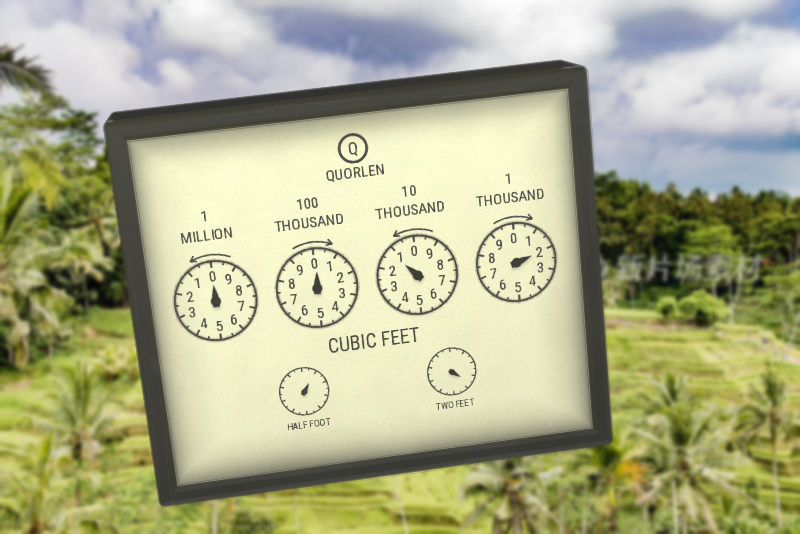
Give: 1200,ft³
